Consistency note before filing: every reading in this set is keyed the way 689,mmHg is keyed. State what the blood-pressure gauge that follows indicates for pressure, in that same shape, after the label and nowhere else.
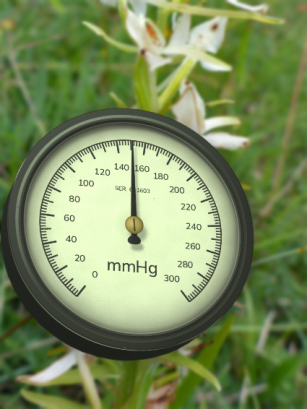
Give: 150,mmHg
